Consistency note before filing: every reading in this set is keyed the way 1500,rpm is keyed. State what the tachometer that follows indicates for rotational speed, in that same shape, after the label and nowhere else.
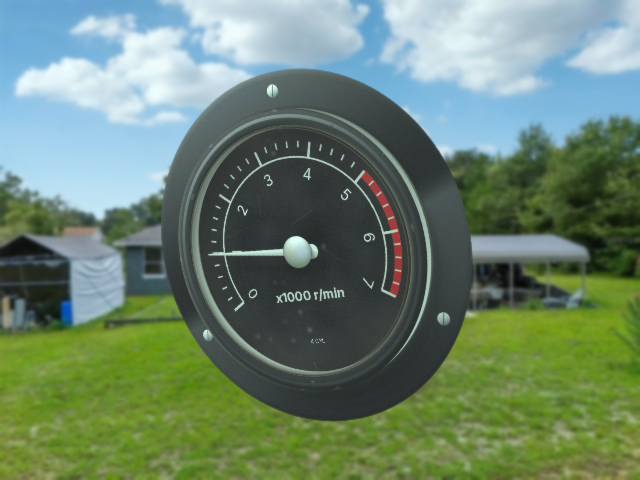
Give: 1000,rpm
